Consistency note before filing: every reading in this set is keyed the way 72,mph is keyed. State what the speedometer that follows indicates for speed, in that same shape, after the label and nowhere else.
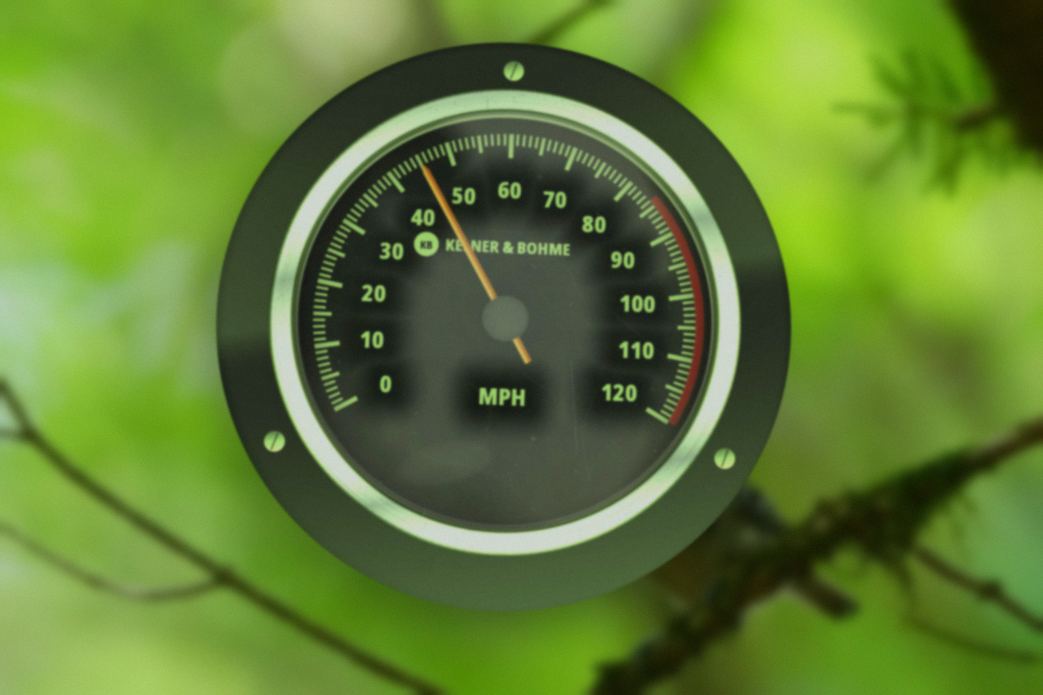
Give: 45,mph
